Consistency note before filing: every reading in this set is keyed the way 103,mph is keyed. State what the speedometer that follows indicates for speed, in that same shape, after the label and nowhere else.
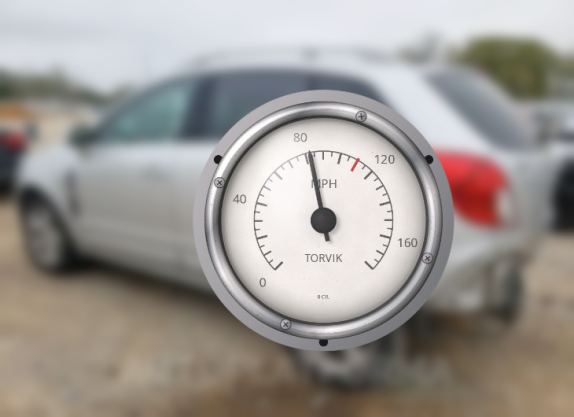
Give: 82.5,mph
